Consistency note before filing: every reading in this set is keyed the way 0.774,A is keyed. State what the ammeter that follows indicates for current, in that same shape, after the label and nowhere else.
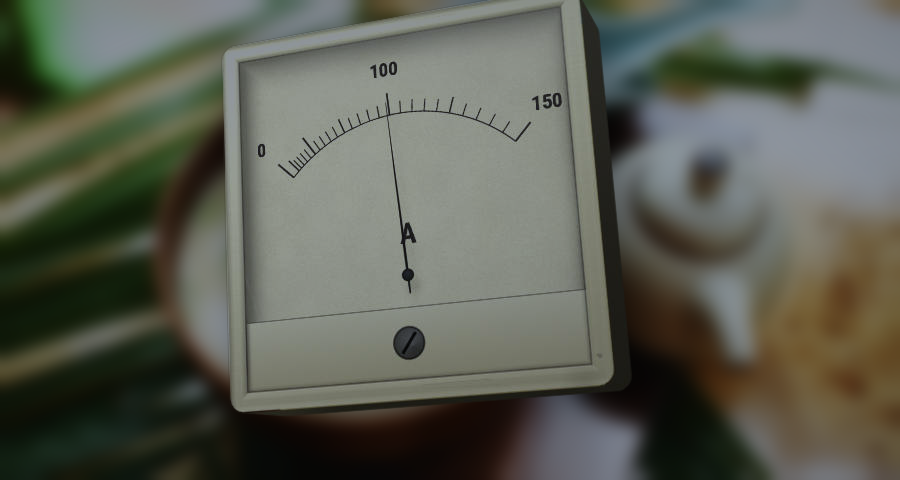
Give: 100,A
